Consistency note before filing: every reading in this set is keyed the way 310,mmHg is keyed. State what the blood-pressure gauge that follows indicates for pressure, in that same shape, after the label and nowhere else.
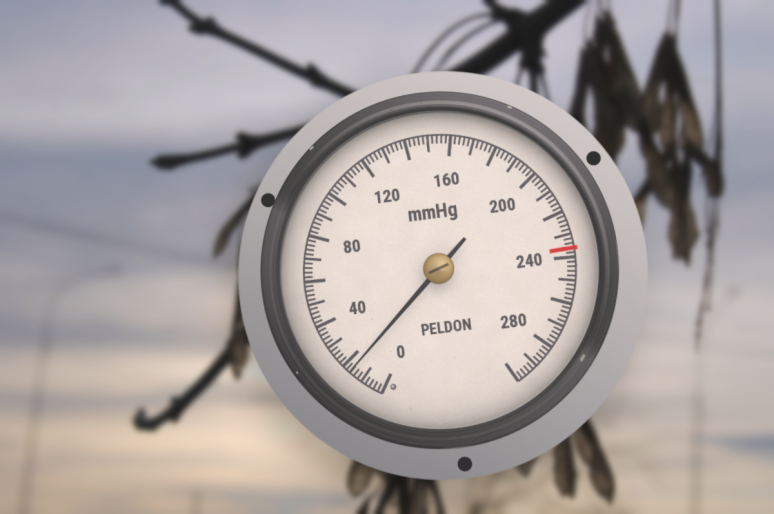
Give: 16,mmHg
